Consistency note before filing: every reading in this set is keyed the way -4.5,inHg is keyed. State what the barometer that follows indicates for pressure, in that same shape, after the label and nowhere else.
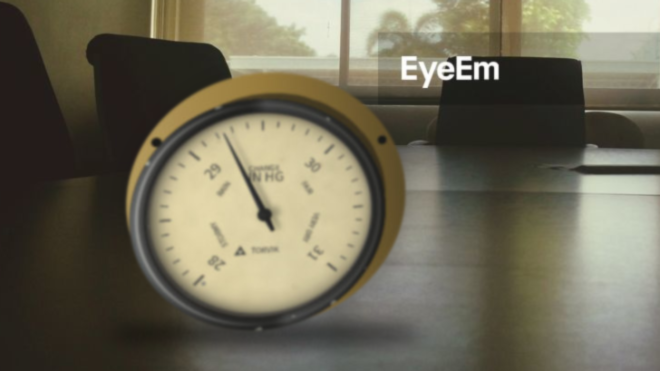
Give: 29.25,inHg
